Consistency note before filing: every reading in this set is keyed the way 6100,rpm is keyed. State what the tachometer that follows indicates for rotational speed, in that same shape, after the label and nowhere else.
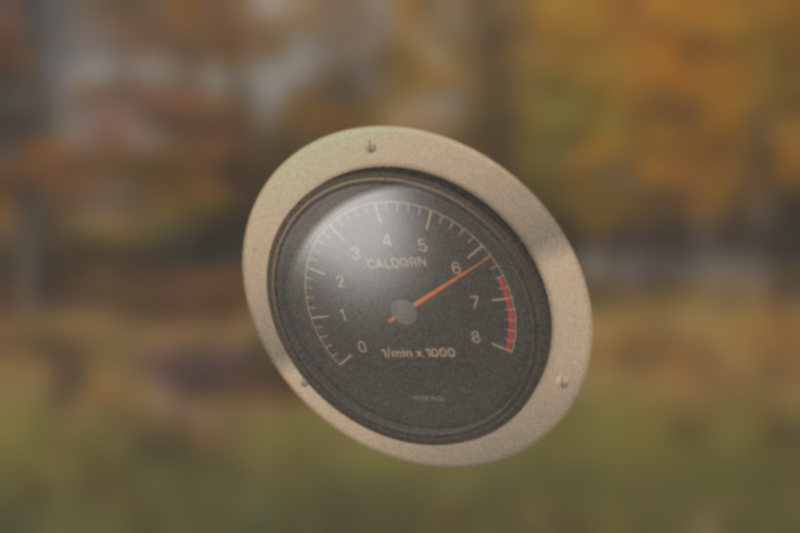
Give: 6200,rpm
